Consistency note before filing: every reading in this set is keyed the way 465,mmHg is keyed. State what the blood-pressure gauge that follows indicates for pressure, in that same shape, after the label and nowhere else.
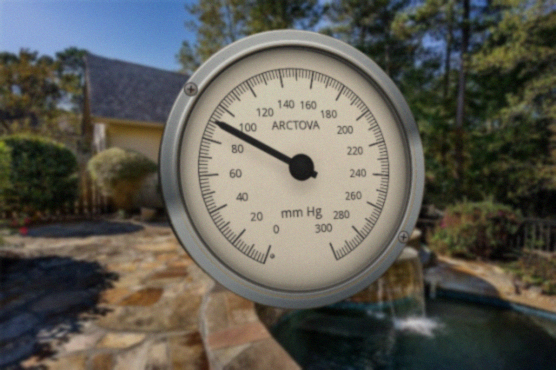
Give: 90,mmHg
